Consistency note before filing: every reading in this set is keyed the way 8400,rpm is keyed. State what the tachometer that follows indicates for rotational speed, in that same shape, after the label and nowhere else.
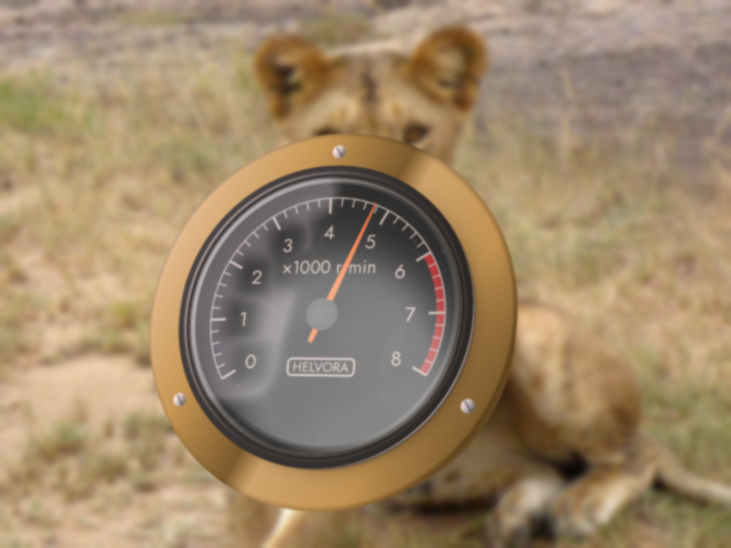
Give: 4800,rpm
